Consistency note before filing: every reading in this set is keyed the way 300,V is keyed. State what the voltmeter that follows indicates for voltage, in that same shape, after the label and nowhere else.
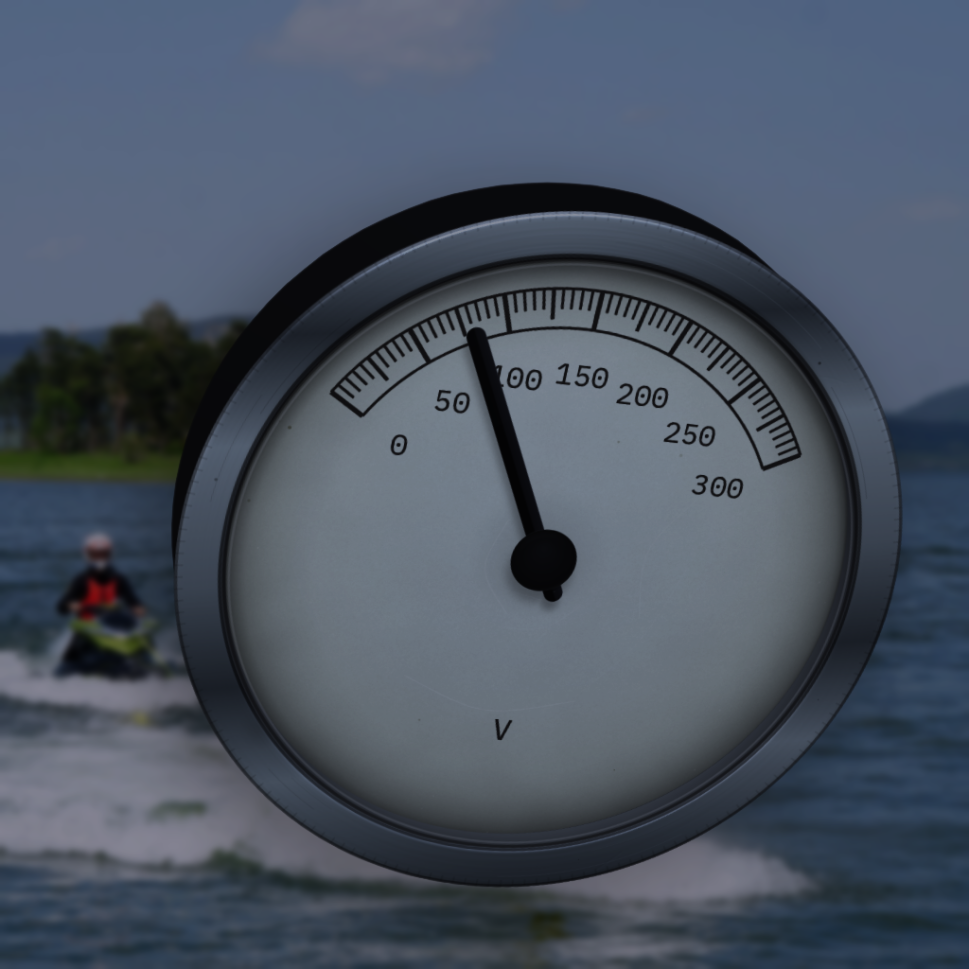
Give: 80,V
